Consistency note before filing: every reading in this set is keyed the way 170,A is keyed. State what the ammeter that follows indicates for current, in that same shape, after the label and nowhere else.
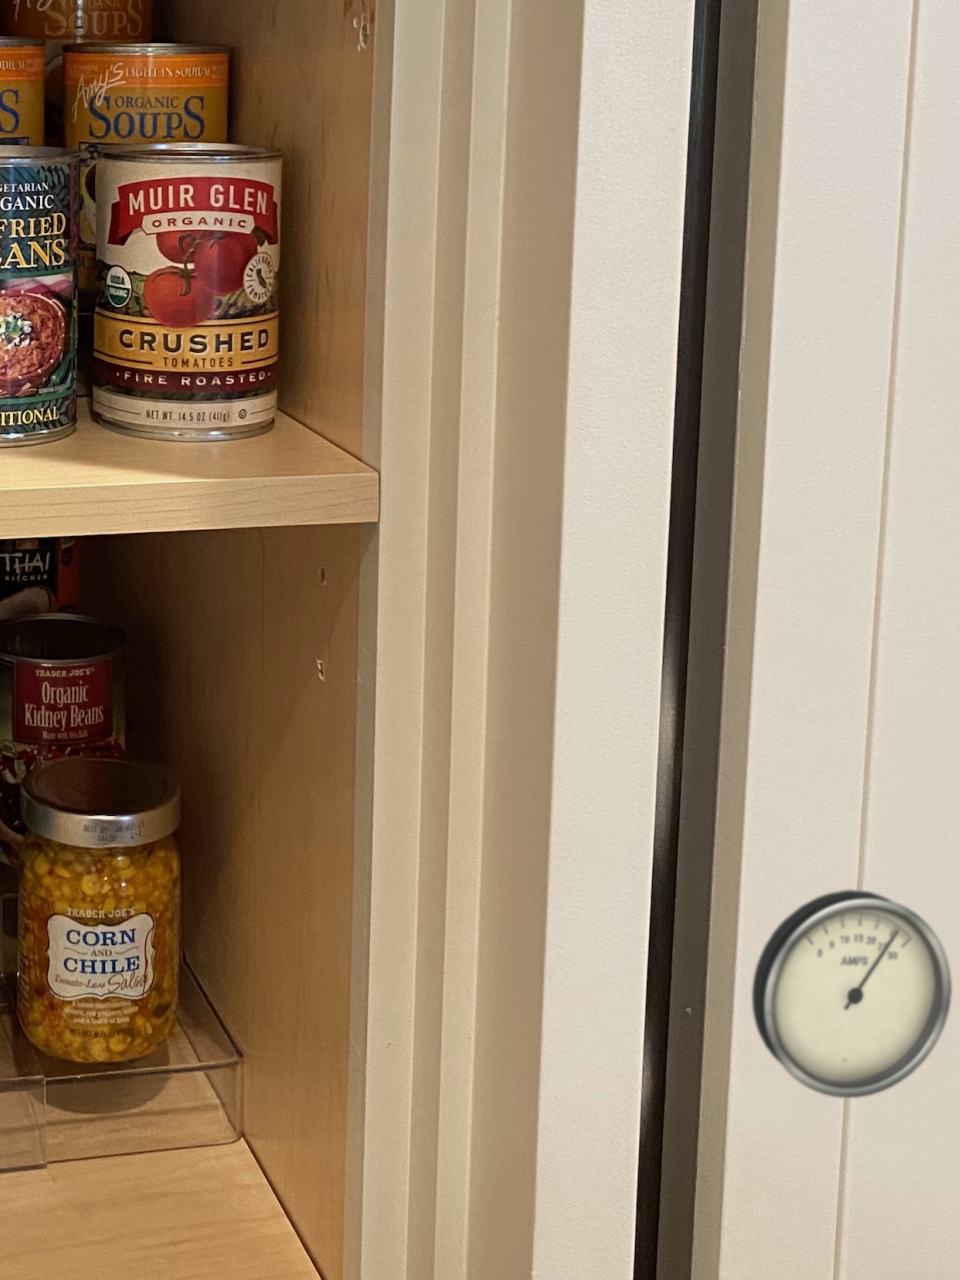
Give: 25,A
